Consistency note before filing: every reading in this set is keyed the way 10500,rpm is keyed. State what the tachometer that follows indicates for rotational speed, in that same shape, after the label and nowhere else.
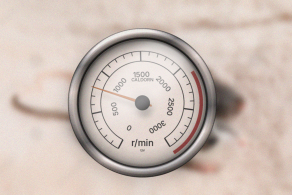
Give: 800,rpm
